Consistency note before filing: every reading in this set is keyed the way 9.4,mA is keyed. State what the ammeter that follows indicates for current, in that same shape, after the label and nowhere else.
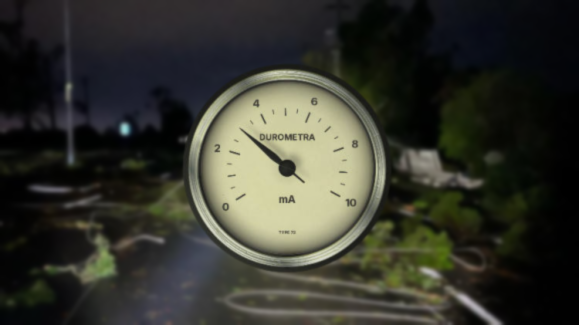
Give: 3,mA
